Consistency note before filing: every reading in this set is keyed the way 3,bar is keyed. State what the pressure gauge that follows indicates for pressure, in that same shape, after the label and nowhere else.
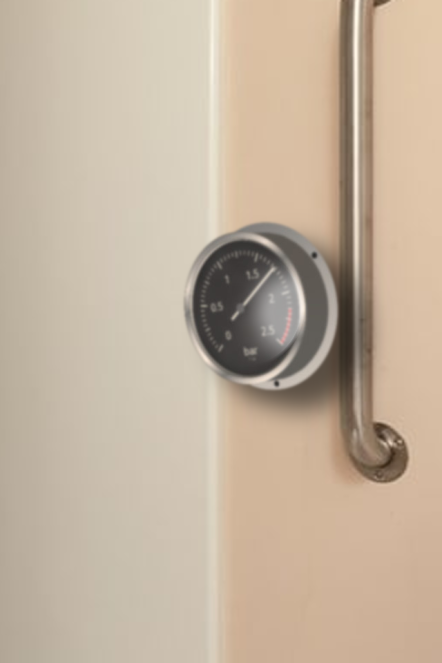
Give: 1.75,bar
